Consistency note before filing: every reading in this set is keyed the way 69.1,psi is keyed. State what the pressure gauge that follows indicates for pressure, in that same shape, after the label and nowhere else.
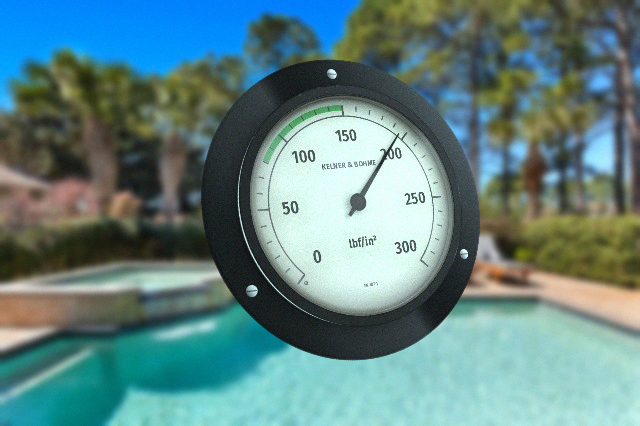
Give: 195,psi
